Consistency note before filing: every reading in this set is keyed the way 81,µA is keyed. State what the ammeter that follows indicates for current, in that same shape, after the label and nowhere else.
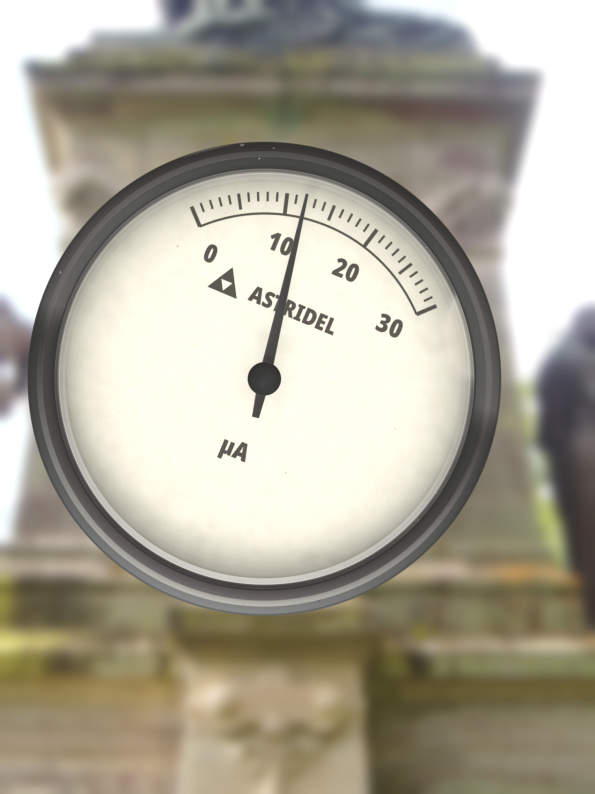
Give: 12,µA
